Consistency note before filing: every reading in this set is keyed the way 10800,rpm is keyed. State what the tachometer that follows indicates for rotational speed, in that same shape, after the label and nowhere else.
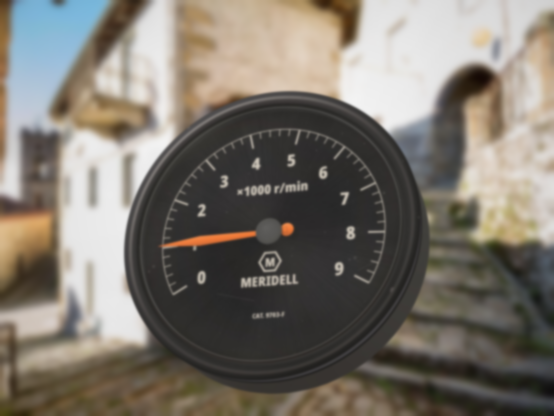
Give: 1000,rpm
